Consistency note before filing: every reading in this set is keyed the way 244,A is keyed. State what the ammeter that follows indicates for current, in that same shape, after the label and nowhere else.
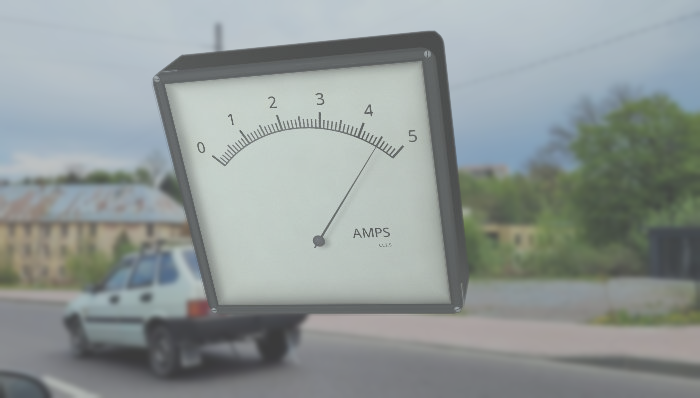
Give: 4.5,A
